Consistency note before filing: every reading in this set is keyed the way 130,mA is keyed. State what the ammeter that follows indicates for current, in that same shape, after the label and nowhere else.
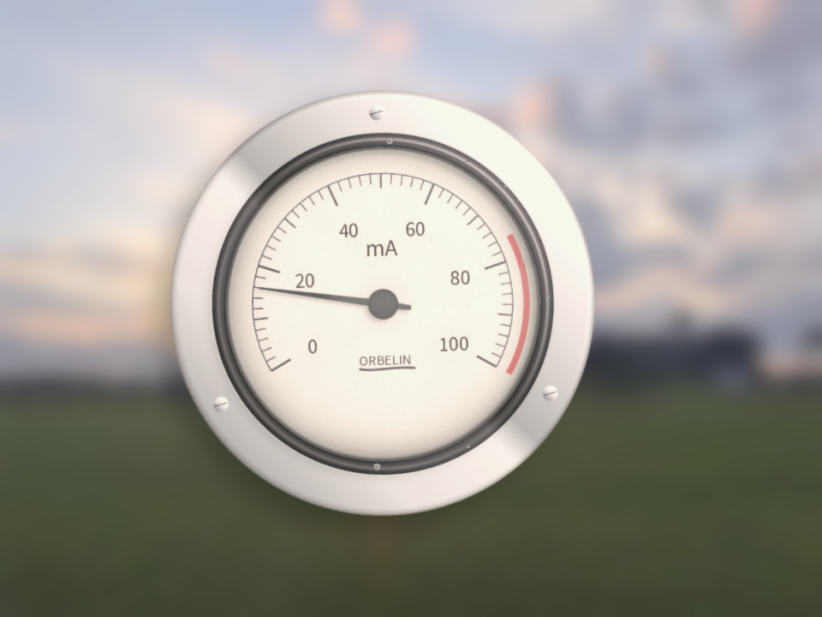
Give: 16,mA
